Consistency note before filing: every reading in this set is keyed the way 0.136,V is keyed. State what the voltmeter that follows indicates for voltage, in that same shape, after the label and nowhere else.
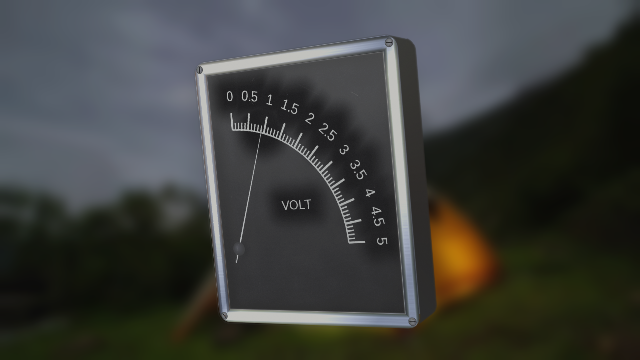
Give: 1,V
